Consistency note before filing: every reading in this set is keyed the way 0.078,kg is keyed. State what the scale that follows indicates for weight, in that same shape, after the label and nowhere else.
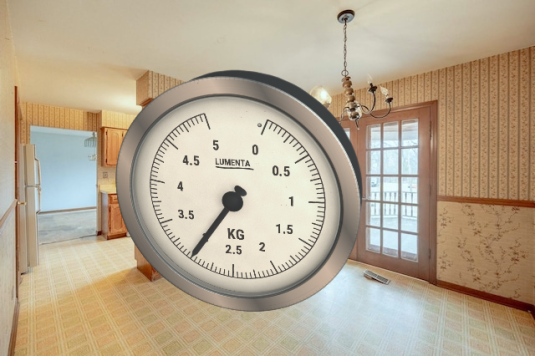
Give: 3,kg
